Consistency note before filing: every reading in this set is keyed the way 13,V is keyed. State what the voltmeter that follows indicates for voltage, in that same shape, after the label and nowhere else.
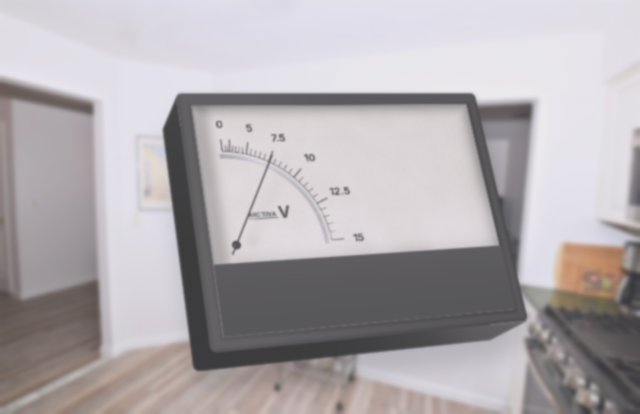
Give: 7.5,V
